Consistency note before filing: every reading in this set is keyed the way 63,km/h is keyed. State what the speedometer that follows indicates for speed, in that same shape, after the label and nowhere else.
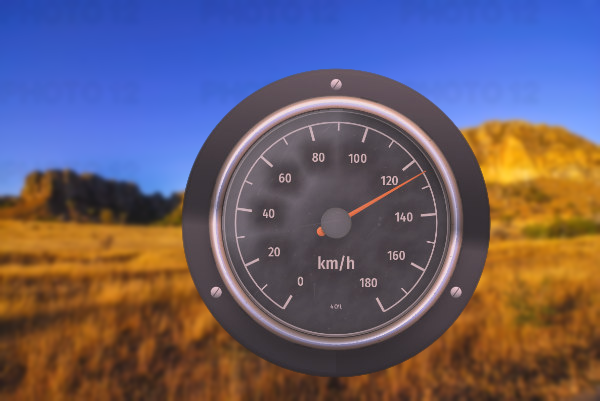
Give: 125,km/h
